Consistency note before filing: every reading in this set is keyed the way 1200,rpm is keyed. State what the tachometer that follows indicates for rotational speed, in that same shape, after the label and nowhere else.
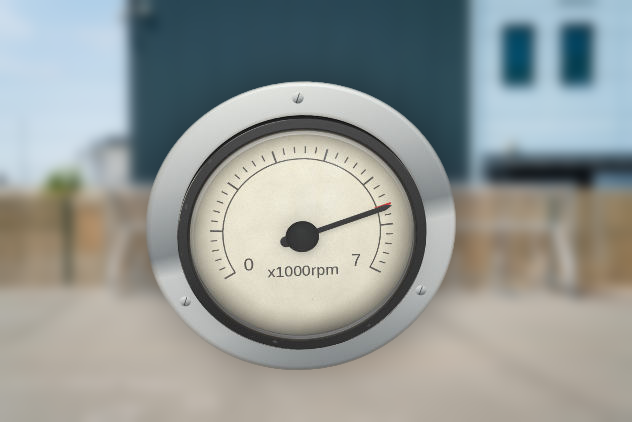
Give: 5600,rpm
